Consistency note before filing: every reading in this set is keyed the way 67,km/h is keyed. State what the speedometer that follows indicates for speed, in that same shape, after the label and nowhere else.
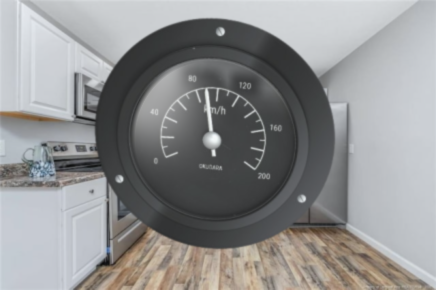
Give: 90,km/h
